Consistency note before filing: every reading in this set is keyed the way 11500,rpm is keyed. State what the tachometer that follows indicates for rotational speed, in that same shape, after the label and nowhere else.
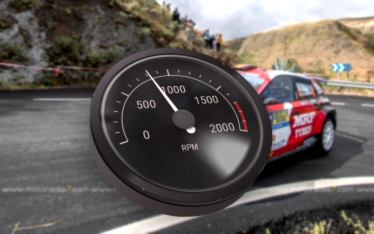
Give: 800,rpm
